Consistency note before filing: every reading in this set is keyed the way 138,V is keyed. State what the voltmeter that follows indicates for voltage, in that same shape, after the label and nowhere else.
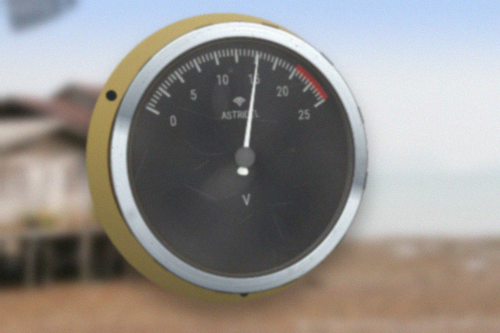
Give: 15,V
